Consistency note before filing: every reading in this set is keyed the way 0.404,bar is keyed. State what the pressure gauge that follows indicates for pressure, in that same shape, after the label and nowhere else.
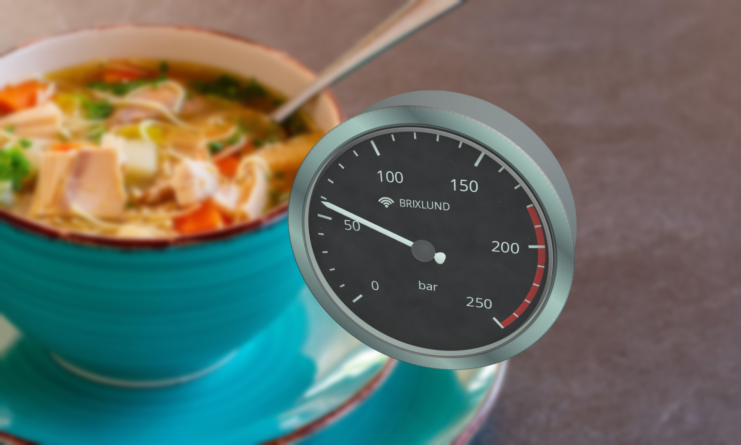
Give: 60,bar
